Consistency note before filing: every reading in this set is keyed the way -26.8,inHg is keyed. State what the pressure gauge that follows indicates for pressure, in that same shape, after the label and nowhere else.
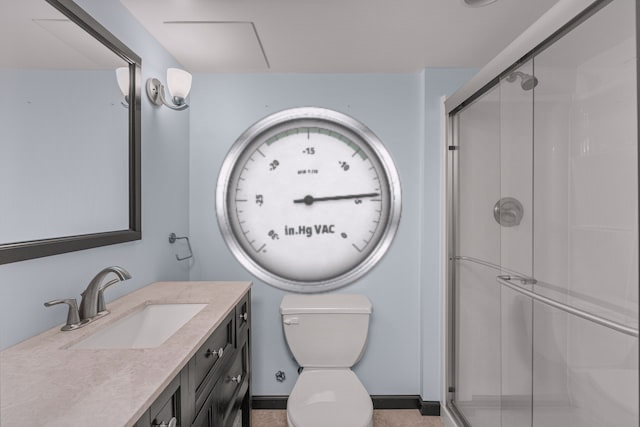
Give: -5.5,inHg
